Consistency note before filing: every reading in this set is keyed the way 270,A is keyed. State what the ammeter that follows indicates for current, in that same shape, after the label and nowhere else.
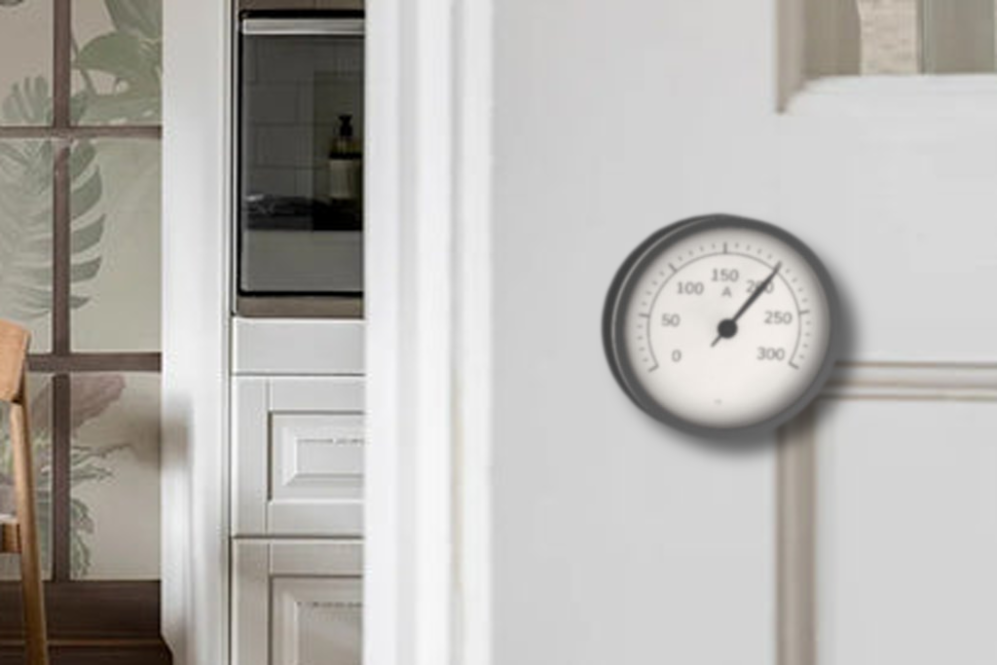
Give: 200,A
